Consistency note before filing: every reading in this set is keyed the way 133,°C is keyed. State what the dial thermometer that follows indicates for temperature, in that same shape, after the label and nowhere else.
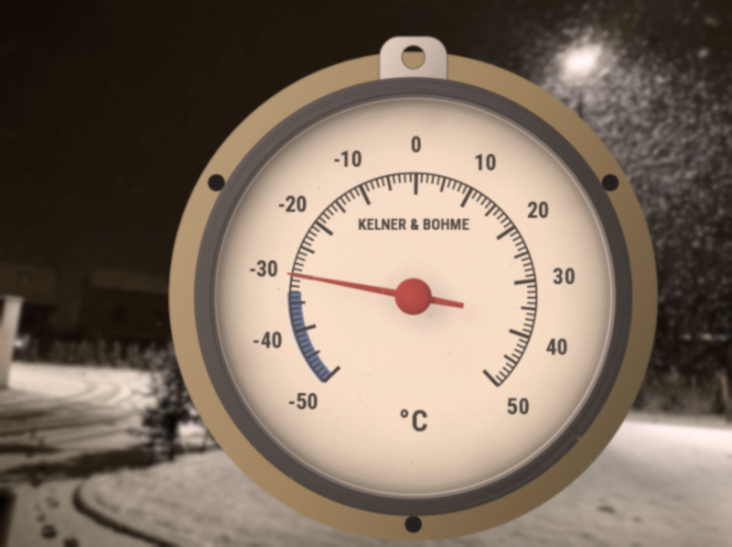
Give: -30,°C
